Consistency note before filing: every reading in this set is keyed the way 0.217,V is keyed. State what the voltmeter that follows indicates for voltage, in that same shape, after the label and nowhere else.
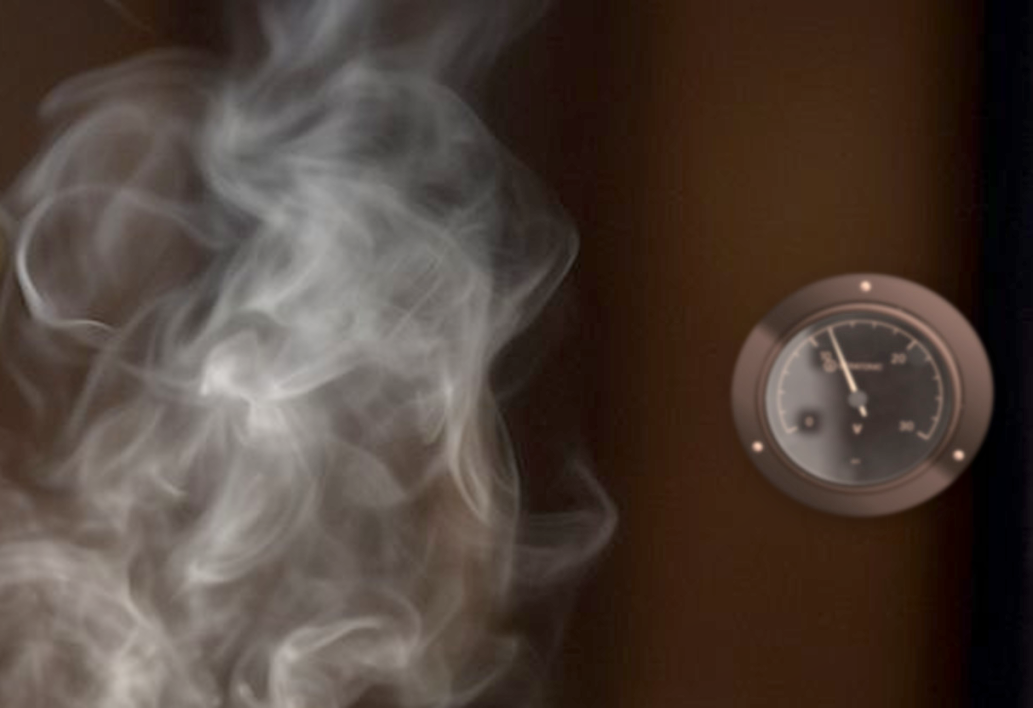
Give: 12,V
